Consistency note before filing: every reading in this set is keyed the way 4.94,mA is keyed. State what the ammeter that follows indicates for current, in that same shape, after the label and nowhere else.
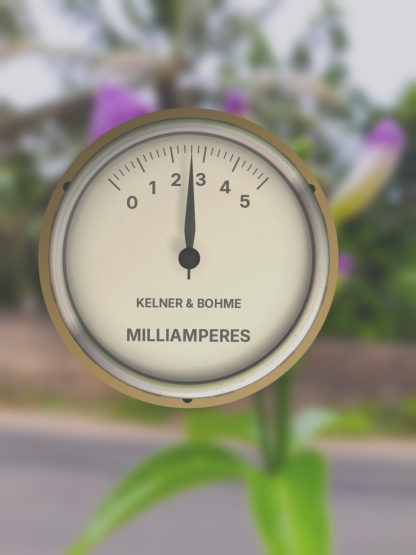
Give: 2.6,mA
